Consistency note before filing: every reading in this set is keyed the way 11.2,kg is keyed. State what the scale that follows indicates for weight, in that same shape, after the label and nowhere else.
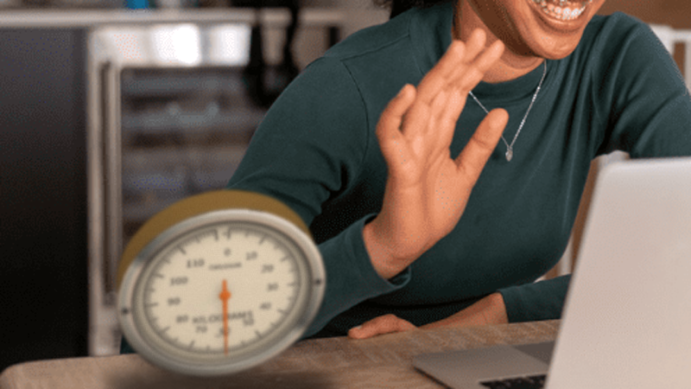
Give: 60,kg
